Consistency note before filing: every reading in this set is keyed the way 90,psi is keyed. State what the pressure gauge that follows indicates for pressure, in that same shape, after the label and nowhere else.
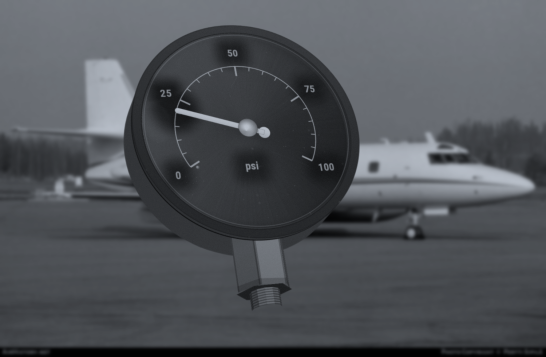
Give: 20,psi
